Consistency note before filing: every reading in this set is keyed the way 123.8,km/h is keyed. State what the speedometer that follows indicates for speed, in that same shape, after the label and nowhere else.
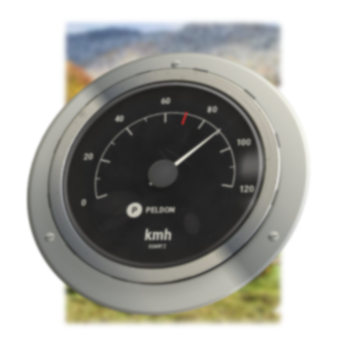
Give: 90,km/h
